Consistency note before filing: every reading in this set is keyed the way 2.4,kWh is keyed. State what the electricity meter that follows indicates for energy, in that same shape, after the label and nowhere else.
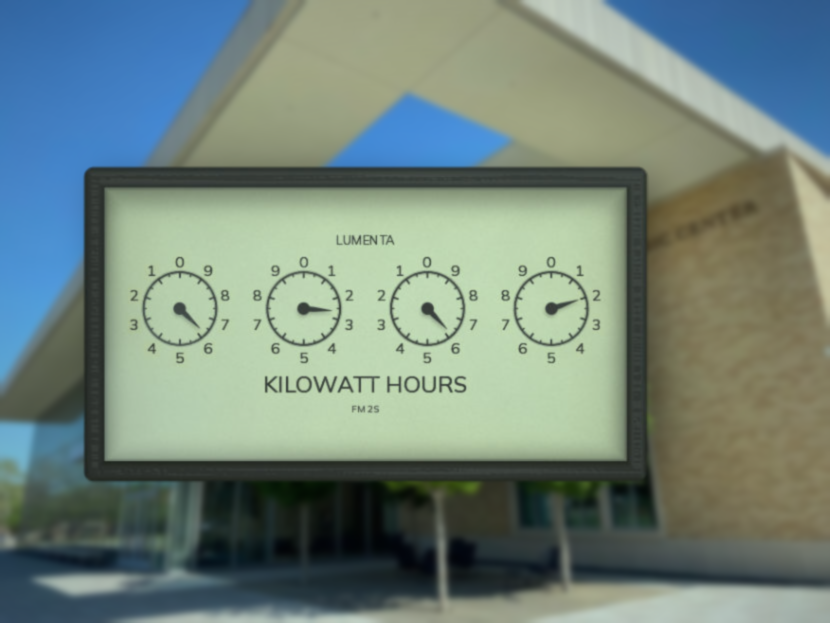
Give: 6262,kWh
